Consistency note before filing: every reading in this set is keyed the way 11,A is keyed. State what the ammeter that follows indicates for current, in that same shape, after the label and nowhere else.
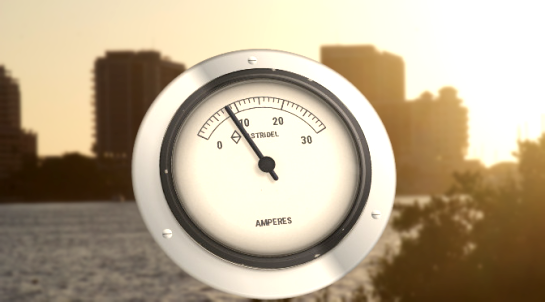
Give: 8,A
